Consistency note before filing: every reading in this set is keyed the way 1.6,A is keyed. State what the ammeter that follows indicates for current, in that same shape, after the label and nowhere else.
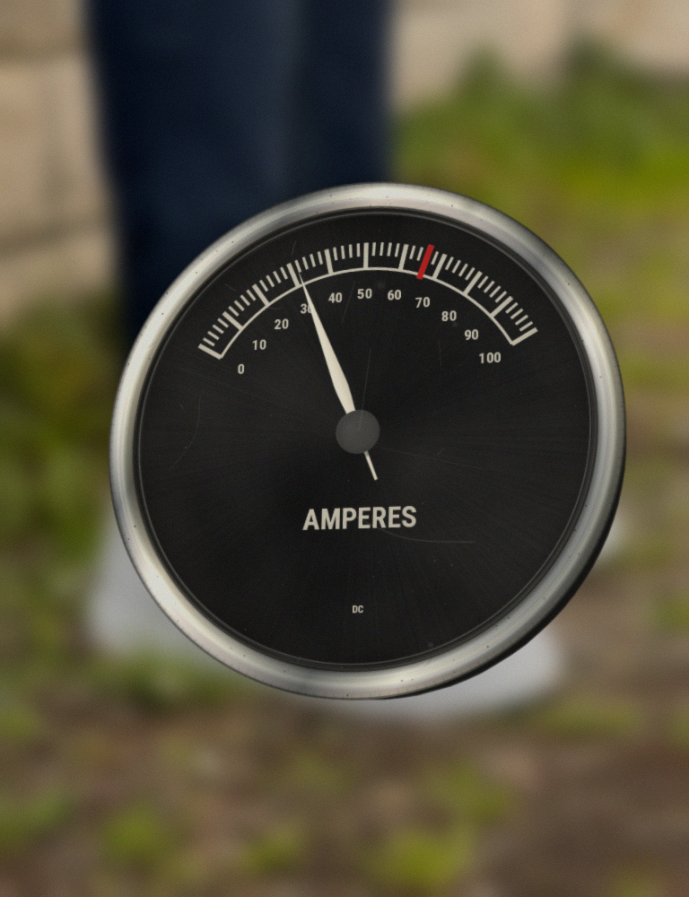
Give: 32,A
